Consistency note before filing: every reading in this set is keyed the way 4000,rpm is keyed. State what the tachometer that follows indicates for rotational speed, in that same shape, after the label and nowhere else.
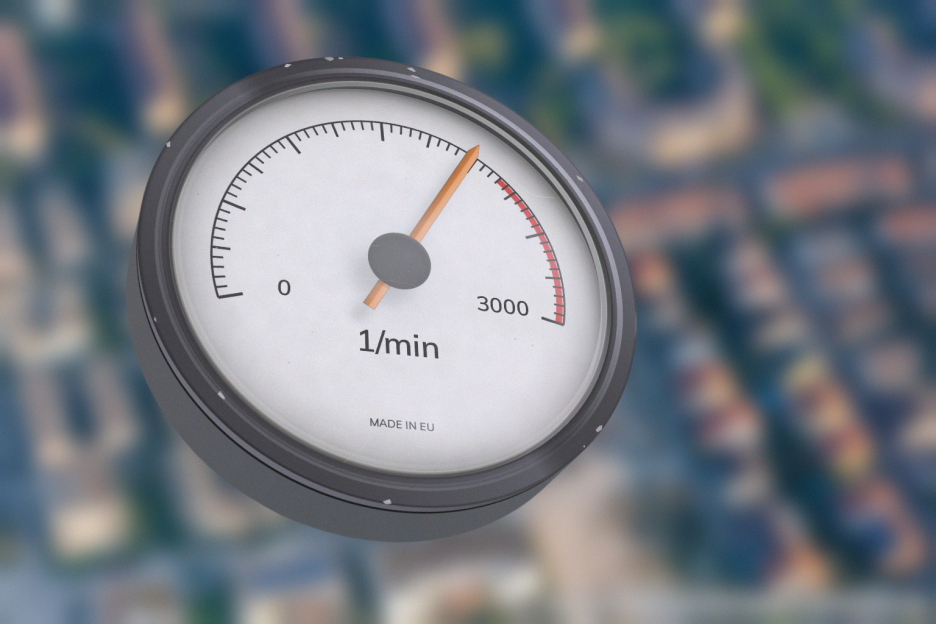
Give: 1975,rpm
